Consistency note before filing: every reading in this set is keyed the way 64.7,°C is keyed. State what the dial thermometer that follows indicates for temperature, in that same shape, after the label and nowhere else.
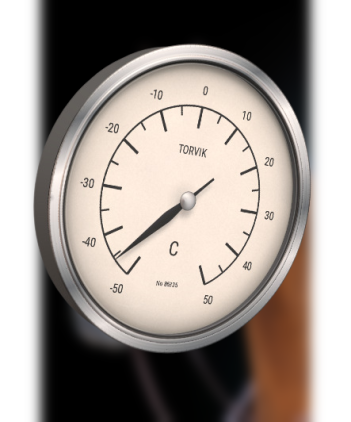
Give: -45,°C
